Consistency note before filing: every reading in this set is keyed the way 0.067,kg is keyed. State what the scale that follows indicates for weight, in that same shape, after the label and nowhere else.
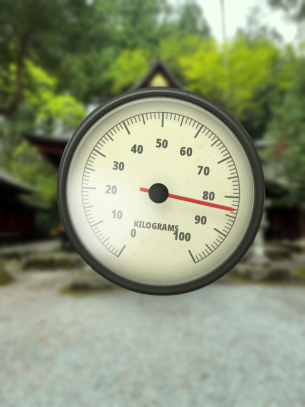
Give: 83,kg
